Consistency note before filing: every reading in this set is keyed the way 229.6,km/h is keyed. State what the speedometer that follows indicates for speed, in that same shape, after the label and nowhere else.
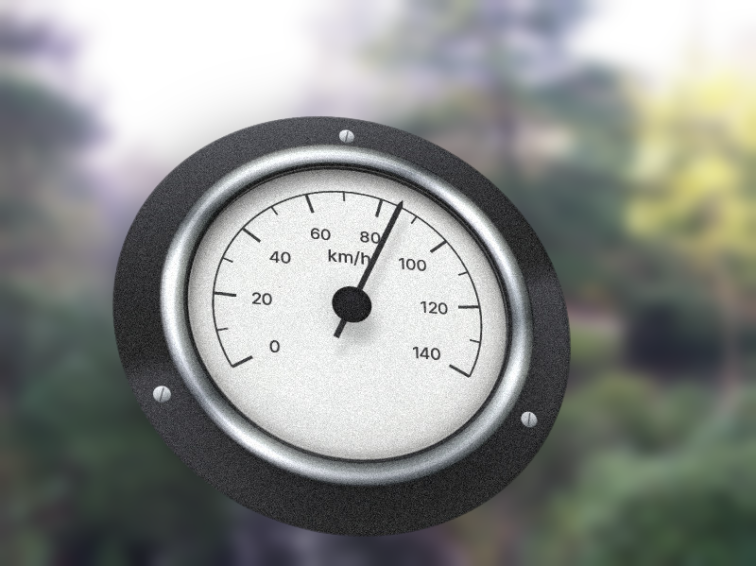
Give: 85,km/h
